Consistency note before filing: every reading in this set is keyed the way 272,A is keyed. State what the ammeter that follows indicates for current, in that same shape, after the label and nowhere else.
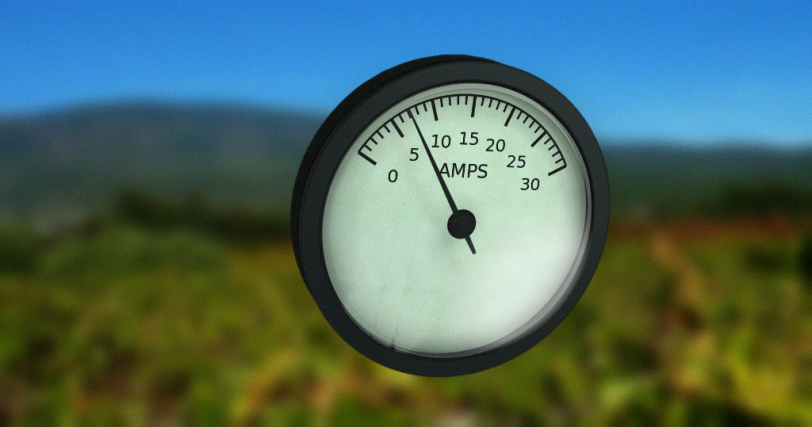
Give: 7,A
